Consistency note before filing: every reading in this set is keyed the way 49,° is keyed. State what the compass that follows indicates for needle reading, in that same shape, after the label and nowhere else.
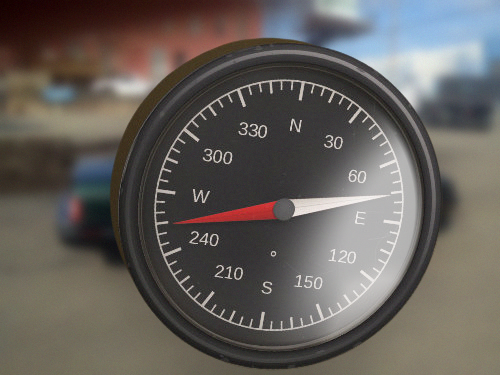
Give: 255,°
